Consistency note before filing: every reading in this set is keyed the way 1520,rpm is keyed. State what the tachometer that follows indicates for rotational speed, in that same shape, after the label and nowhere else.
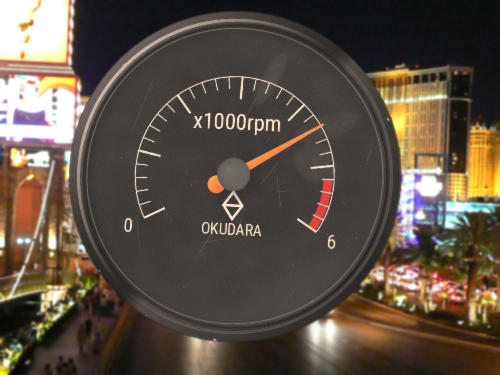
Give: 4400,rpm
